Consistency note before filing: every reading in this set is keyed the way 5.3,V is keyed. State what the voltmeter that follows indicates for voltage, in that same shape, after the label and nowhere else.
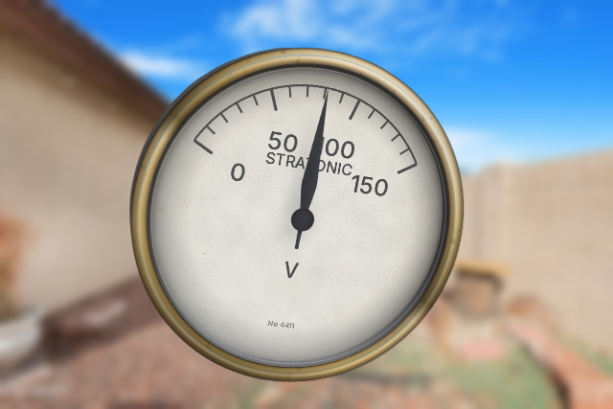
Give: 80,V
